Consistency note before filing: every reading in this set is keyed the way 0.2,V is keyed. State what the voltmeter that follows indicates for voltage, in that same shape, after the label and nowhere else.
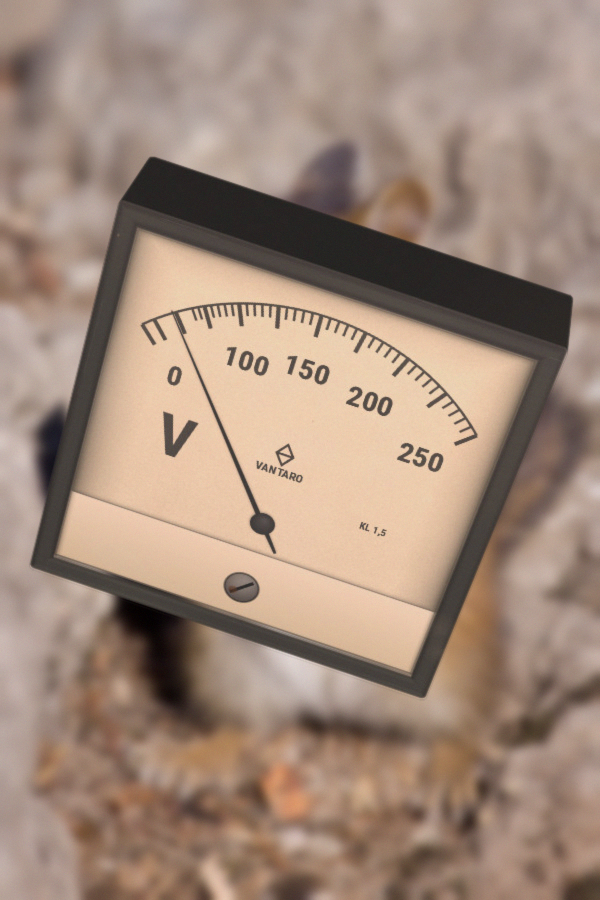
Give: 50,V
